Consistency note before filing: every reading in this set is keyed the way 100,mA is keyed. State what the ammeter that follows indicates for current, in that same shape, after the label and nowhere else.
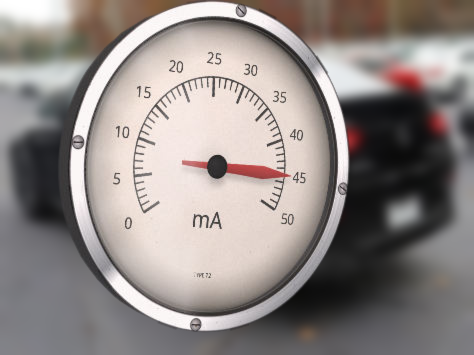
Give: 45,mA
